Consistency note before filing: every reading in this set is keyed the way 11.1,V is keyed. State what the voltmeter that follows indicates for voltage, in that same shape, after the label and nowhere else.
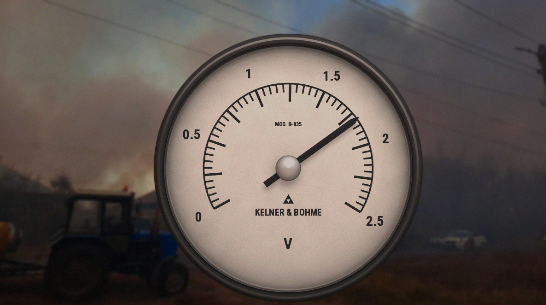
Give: 1.8,V
